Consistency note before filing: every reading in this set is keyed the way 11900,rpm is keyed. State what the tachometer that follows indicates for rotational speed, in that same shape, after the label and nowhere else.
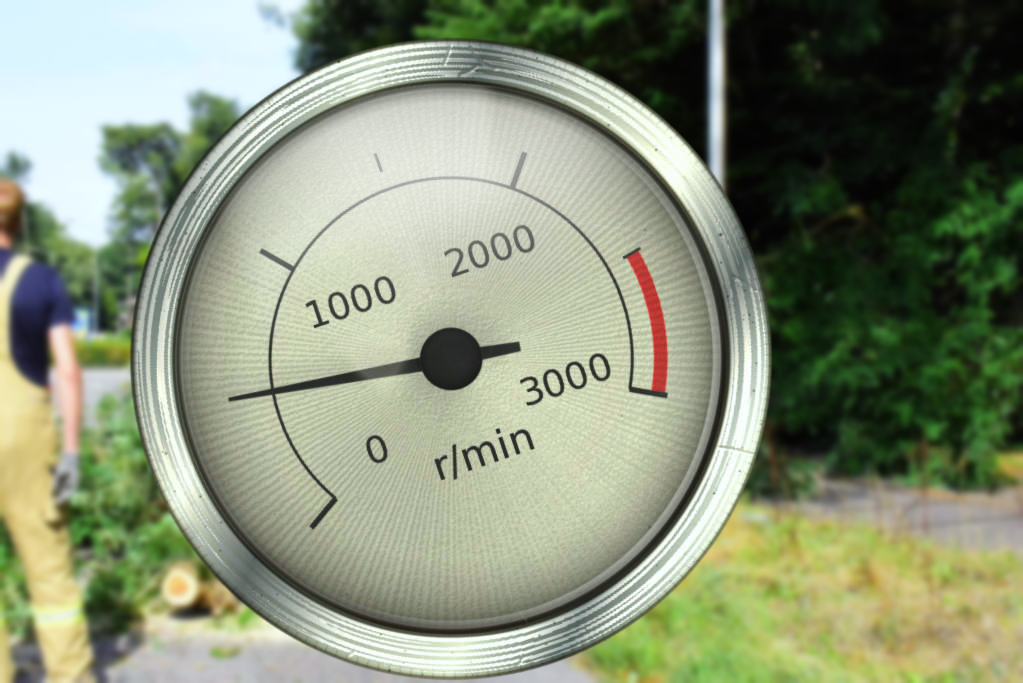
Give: 500,rpm
